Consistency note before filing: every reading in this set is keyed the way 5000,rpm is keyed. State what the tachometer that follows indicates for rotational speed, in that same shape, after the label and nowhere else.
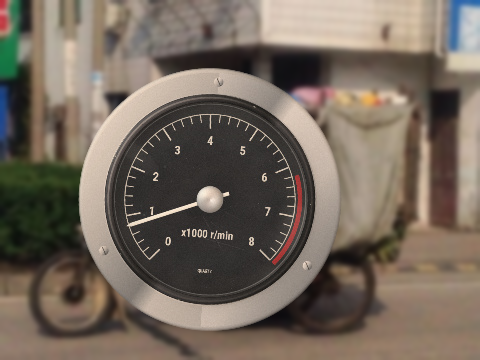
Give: 800,rpm
